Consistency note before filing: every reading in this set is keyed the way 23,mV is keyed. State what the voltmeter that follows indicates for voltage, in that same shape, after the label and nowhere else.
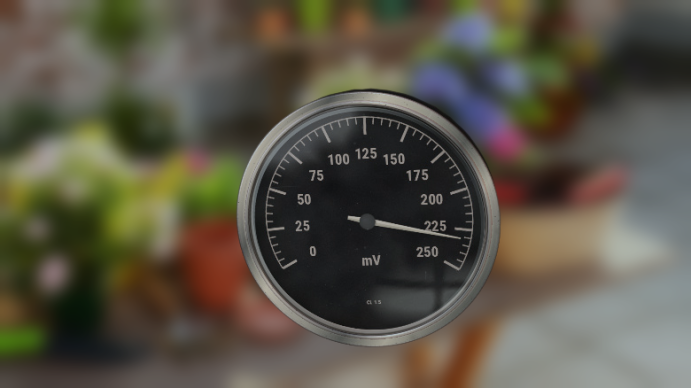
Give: 230,mV
